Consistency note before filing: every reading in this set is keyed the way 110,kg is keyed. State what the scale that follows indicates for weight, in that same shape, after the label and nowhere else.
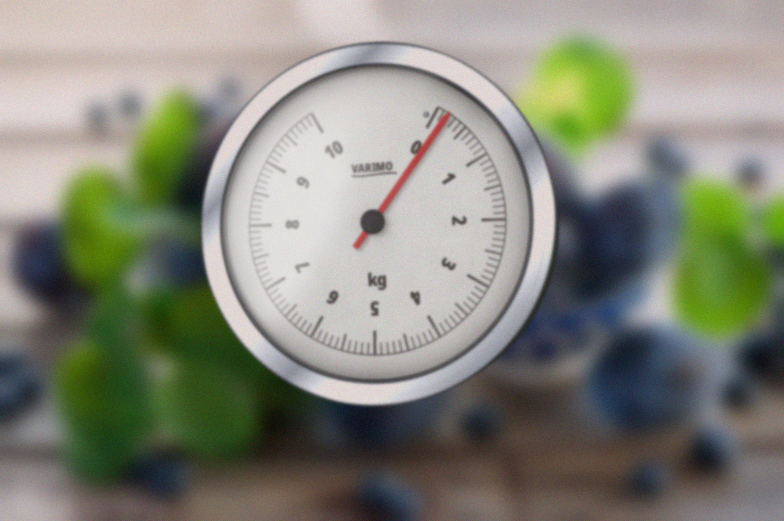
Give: 0.2,kg
